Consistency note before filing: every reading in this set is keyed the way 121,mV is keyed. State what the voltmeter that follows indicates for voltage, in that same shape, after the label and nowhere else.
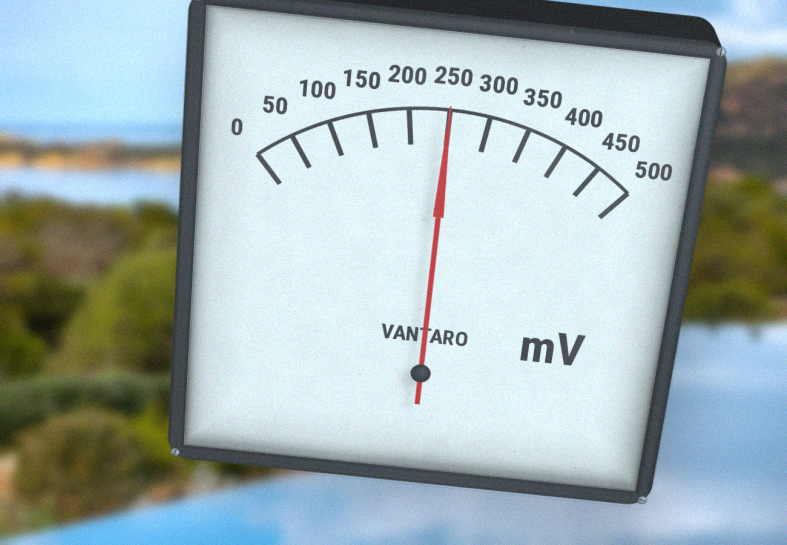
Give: 250,mV
